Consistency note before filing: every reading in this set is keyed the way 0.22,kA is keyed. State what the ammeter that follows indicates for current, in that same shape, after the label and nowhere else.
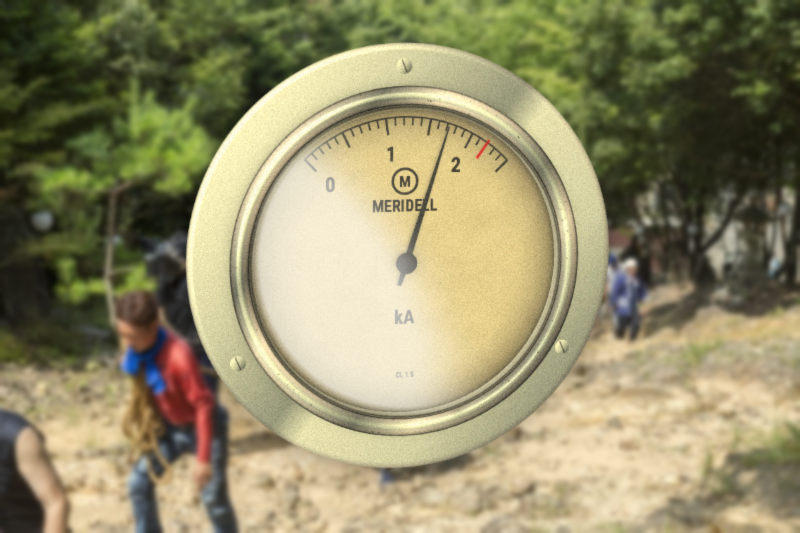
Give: 1.7,kA
